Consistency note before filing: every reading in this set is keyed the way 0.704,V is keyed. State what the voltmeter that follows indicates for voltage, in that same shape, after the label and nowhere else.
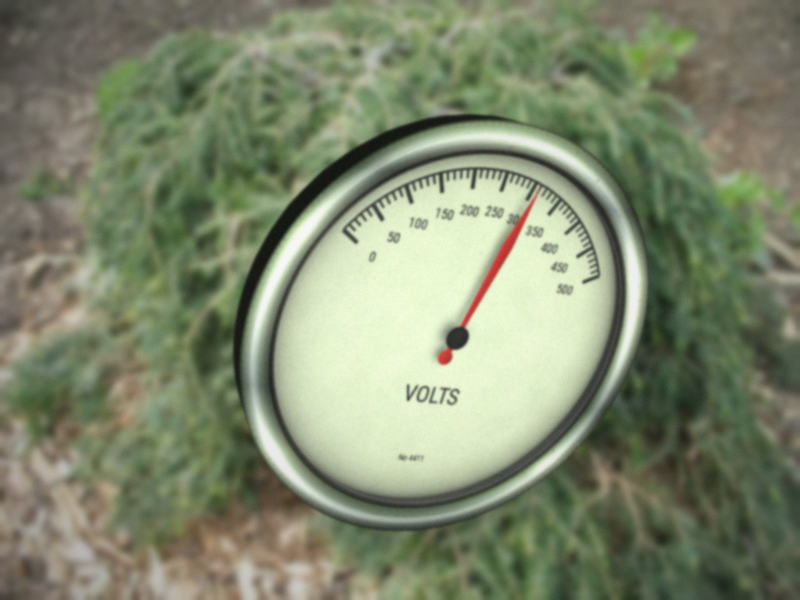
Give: 300,V
